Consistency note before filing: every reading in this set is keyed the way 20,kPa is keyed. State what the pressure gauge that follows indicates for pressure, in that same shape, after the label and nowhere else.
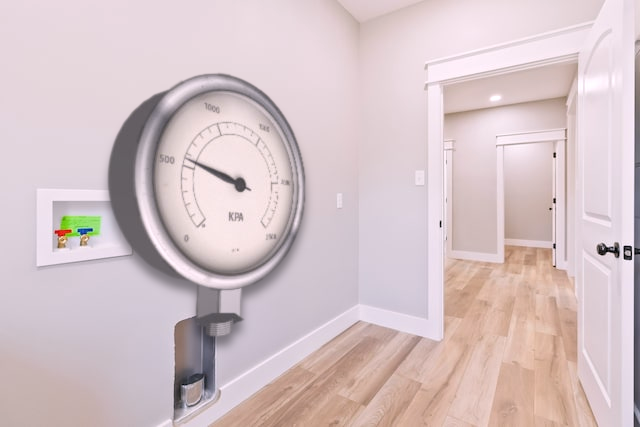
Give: 550,kPa
